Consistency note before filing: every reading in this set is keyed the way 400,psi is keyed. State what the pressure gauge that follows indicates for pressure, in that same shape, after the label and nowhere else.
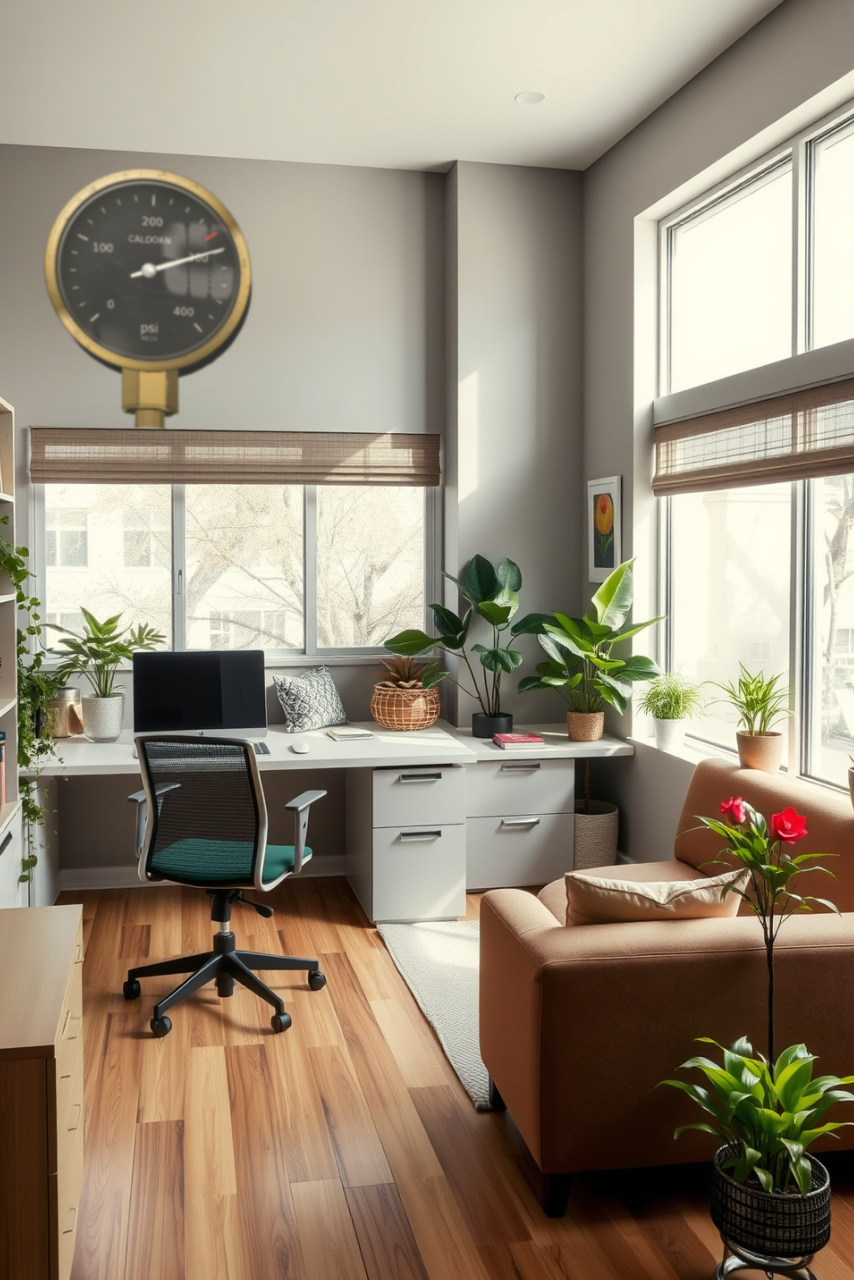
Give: 300,psi
